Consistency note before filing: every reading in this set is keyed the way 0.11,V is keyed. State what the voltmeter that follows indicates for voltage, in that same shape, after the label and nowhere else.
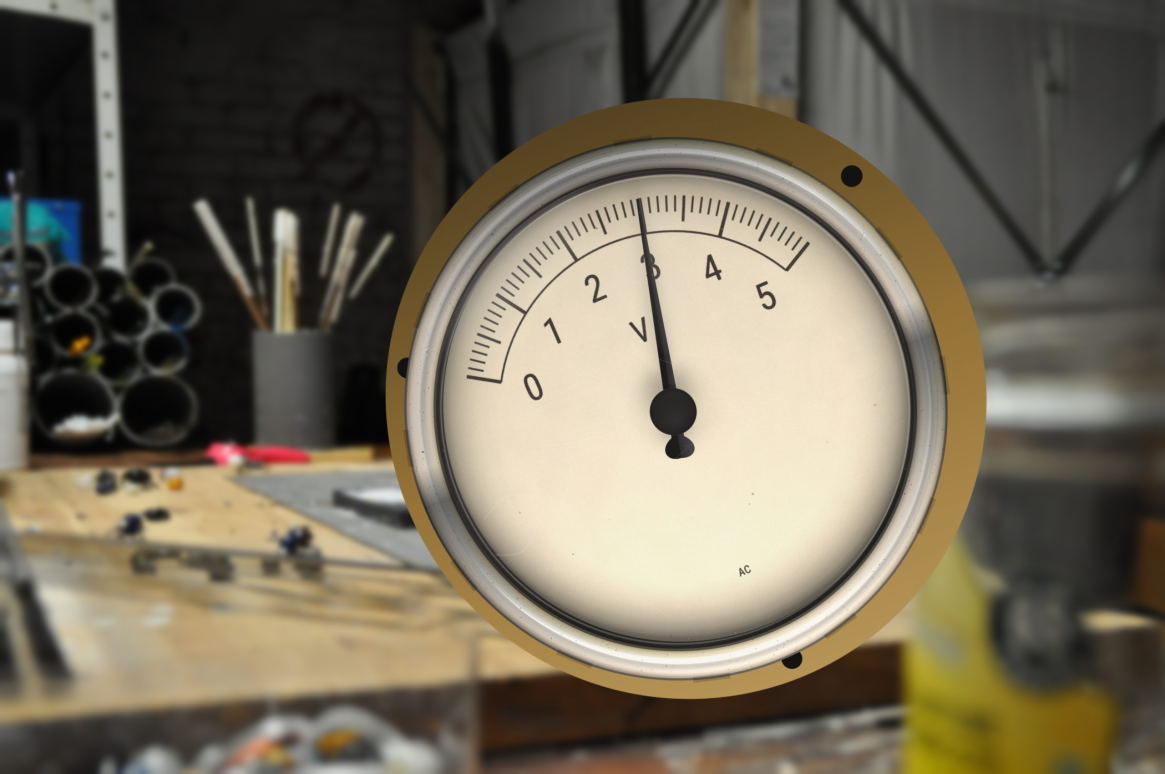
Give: 3,V
